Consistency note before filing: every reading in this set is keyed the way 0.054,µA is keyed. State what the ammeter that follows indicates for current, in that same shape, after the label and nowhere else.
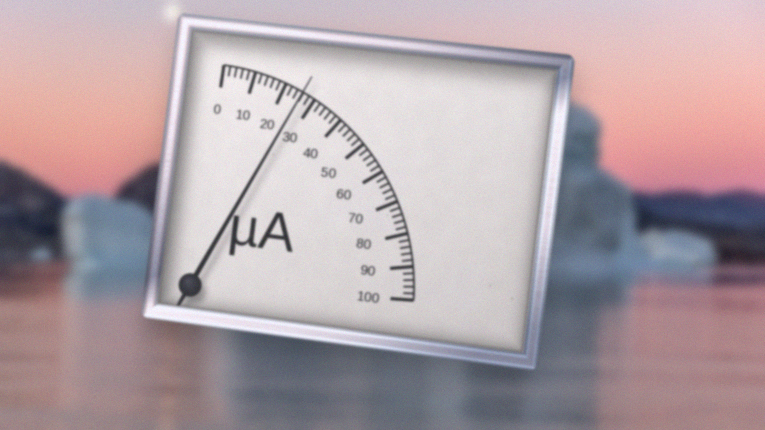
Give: 26,µA
